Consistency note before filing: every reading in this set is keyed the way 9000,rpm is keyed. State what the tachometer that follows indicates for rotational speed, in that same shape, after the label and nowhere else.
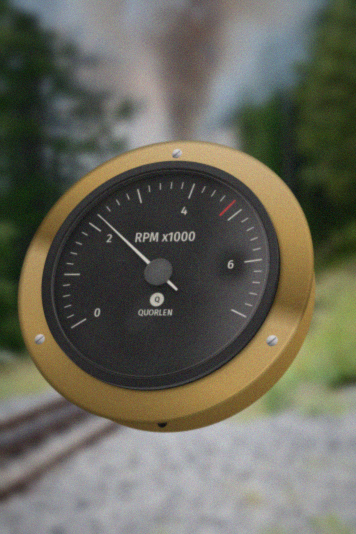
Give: 2200,rpm
